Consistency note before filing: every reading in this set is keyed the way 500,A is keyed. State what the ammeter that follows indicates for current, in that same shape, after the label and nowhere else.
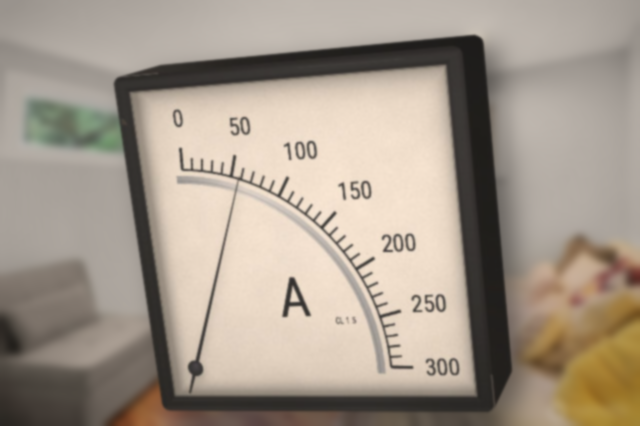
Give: 60,A
